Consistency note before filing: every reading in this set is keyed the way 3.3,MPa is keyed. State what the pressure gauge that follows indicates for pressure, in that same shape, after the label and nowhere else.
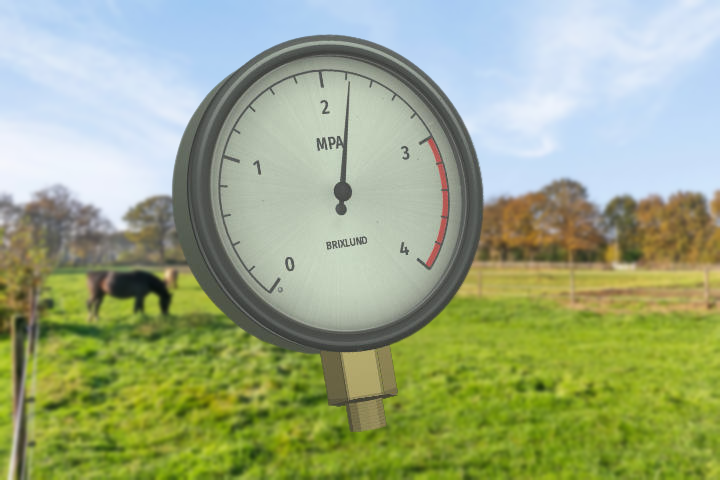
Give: 2.2,MPa
